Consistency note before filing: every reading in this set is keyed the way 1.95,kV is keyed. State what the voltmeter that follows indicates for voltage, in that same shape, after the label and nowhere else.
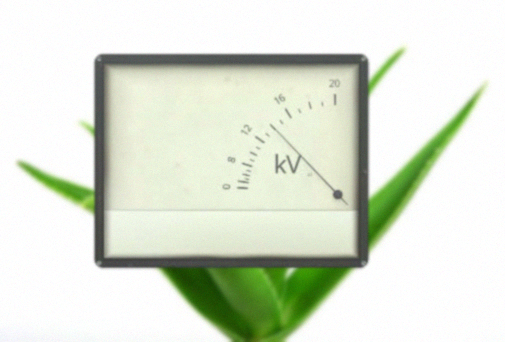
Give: 14,kV
